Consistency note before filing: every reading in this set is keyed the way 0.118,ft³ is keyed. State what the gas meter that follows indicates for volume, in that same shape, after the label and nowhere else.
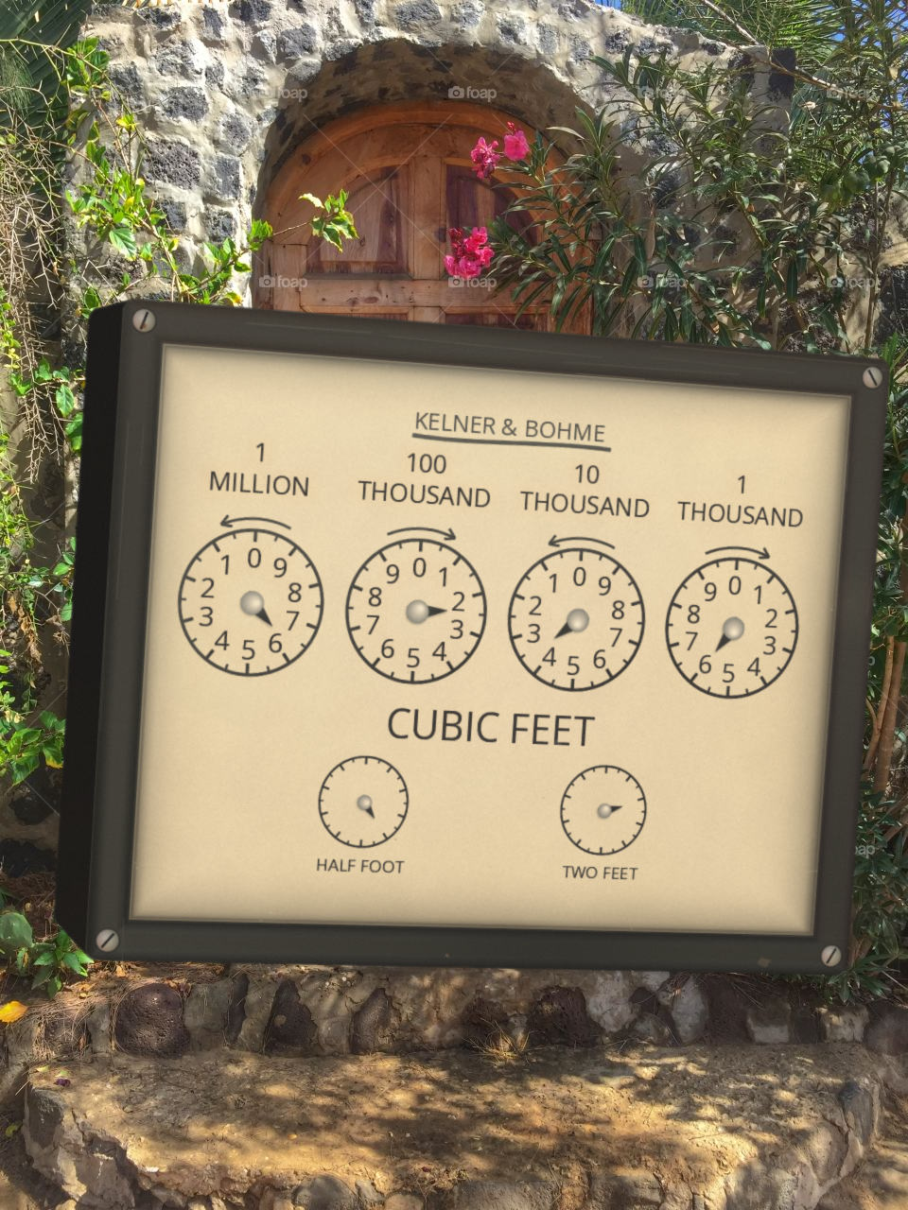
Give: 623600,ft³
